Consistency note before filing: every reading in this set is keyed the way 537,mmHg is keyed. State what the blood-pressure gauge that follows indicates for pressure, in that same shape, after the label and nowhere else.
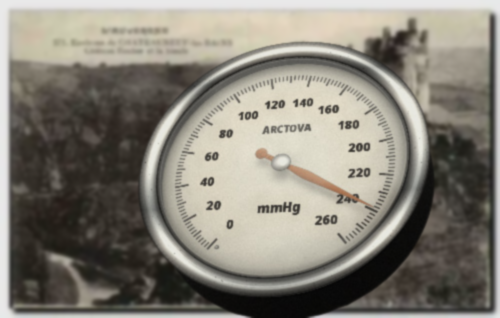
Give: 240,mmHg
